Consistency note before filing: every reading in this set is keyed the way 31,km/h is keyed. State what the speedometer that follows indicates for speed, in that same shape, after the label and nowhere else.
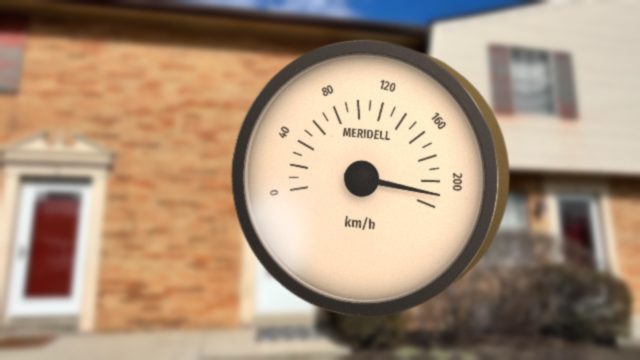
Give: 210,km/h
